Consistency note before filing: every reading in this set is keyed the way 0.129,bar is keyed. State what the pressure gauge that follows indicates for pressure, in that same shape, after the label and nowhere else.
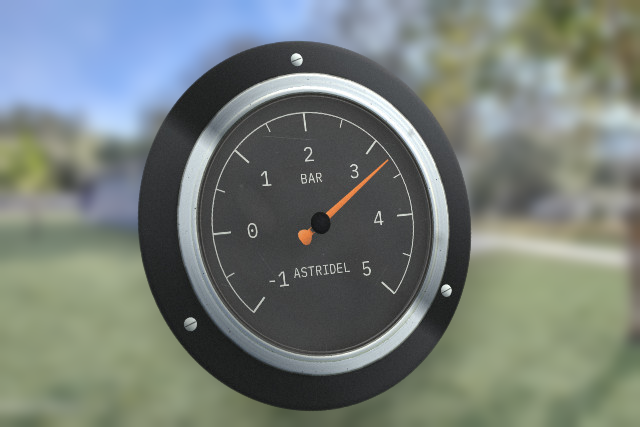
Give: 3.25,bar
